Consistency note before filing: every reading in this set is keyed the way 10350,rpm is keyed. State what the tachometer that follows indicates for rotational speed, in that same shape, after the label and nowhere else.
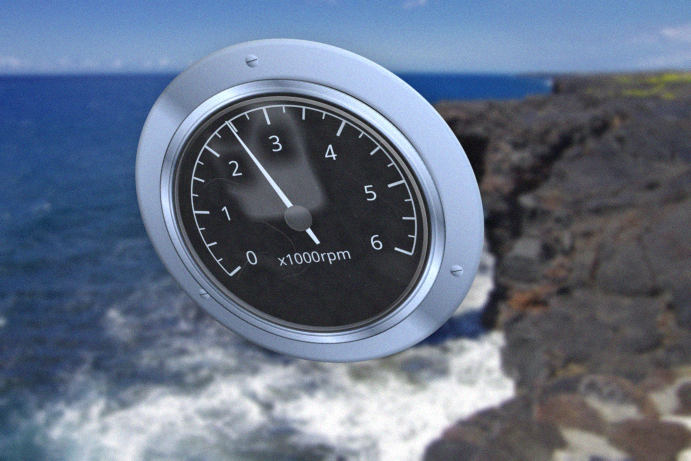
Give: 2500,rpm
